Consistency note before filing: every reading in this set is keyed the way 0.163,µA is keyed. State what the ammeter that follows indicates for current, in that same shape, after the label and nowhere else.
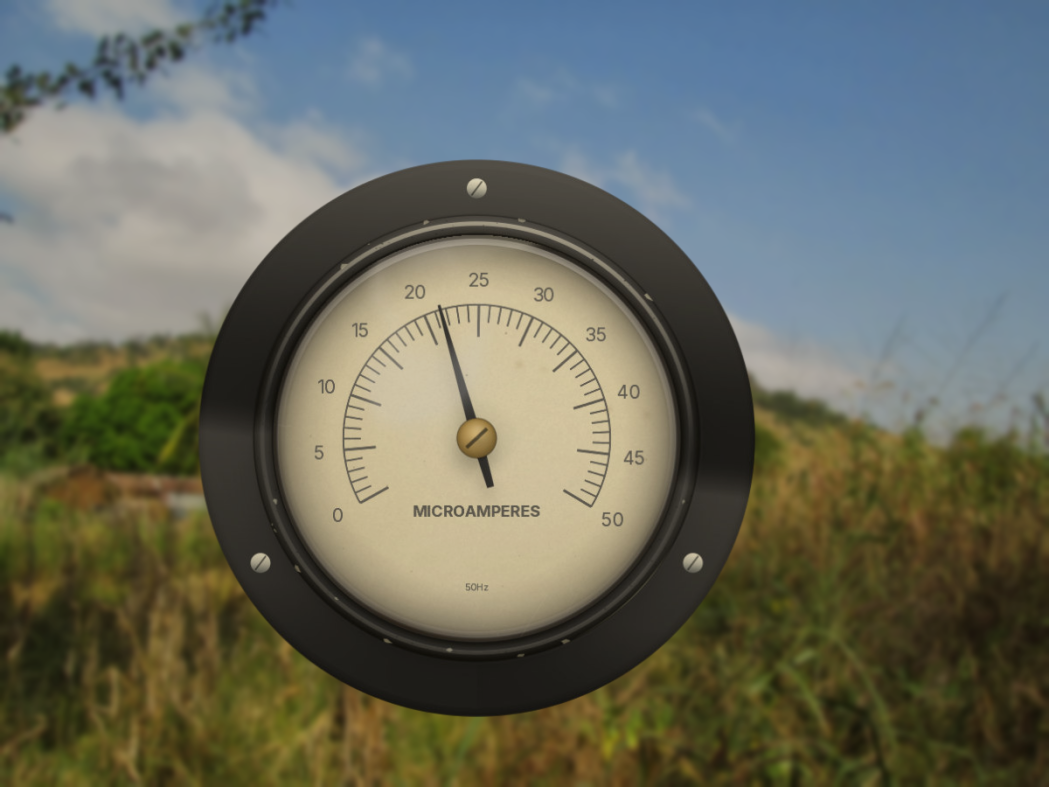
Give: 21.5,µA
